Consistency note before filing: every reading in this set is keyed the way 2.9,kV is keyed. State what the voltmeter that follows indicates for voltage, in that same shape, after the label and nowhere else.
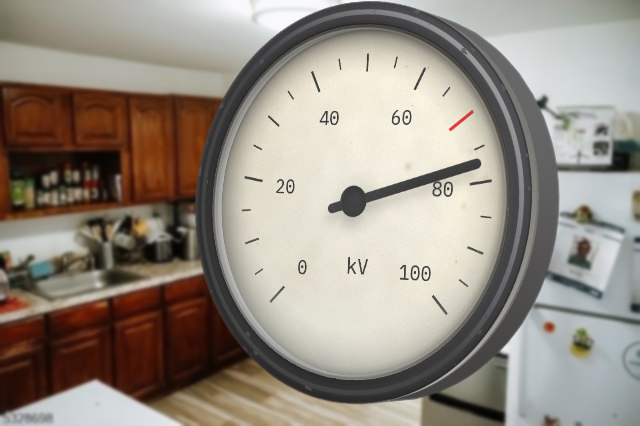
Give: 77.5,kV
